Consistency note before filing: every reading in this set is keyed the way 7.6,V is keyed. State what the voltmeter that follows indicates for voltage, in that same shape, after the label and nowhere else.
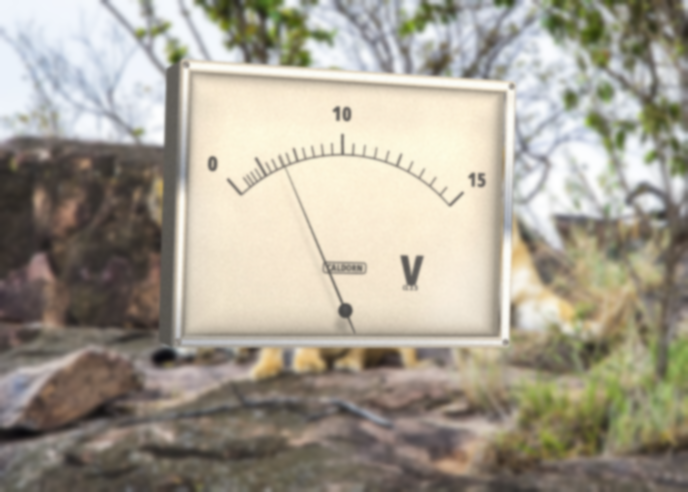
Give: 6.5,V
